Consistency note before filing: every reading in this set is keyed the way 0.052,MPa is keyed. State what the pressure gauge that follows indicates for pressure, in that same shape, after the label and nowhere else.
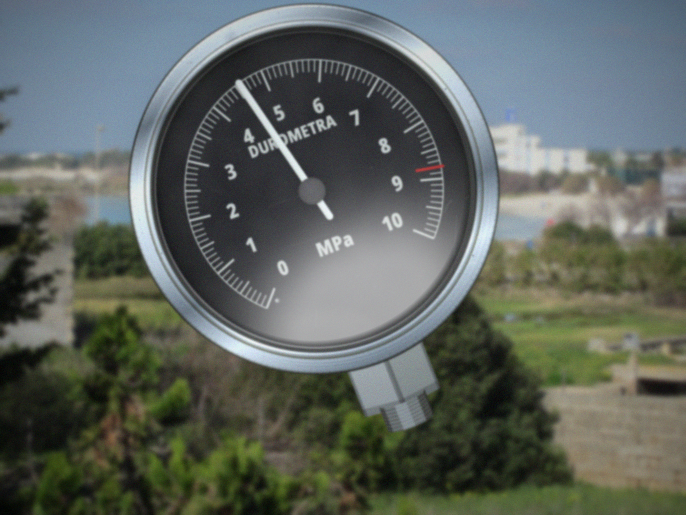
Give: 4.6,MPa
